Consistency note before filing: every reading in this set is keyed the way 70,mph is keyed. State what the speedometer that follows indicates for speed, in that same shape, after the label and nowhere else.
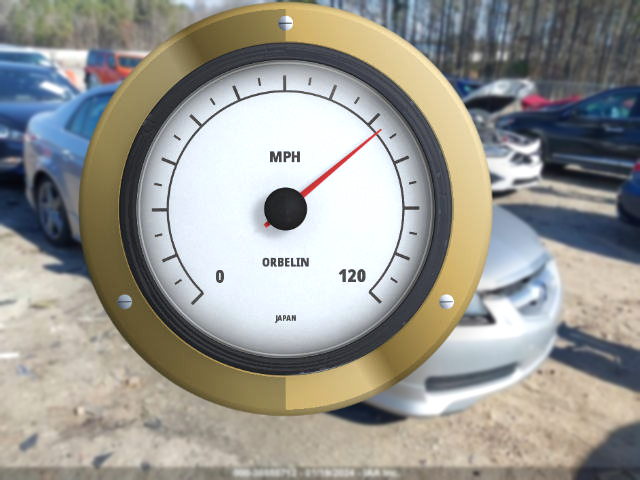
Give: 82.5,mph
